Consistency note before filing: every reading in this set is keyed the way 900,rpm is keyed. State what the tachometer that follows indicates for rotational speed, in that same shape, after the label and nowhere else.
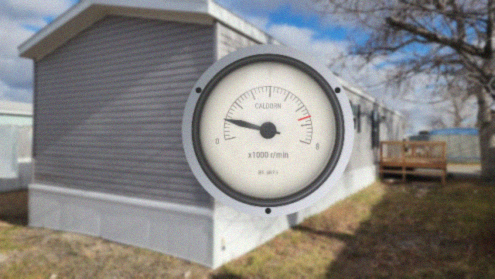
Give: 1000,rpm
